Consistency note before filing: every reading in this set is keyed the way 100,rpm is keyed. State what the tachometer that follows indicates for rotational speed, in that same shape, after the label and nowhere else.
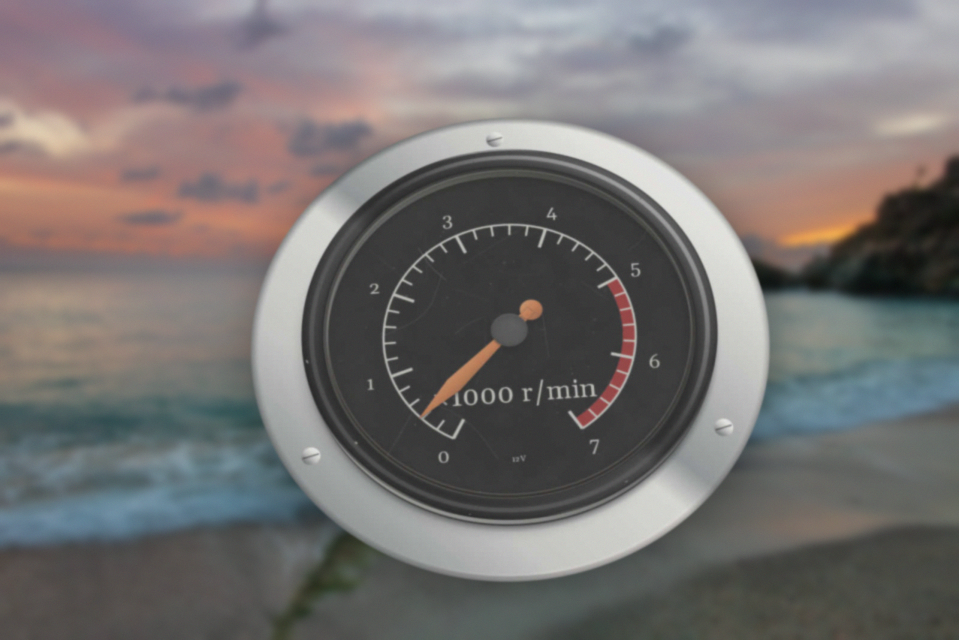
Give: 400,rpm
